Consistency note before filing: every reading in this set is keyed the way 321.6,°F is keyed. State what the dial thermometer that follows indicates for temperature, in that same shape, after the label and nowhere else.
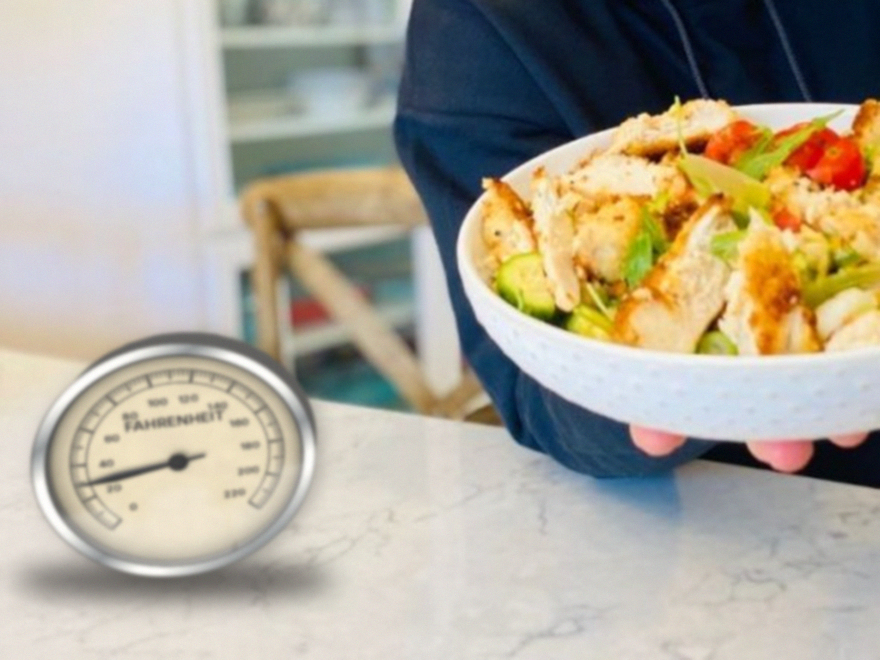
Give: 30,°F
